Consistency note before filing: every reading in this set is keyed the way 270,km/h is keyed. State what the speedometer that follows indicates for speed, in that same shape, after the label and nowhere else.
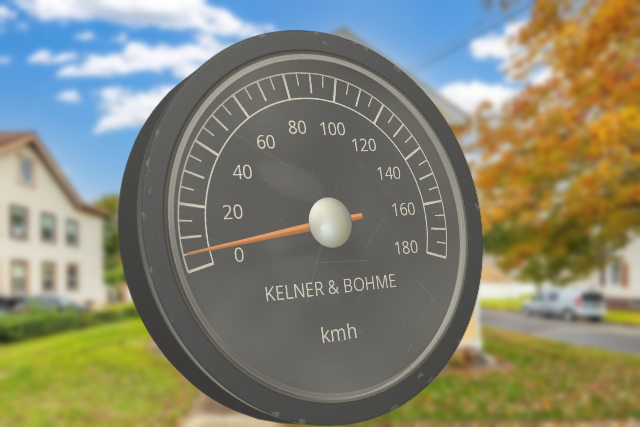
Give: 5,km/h
